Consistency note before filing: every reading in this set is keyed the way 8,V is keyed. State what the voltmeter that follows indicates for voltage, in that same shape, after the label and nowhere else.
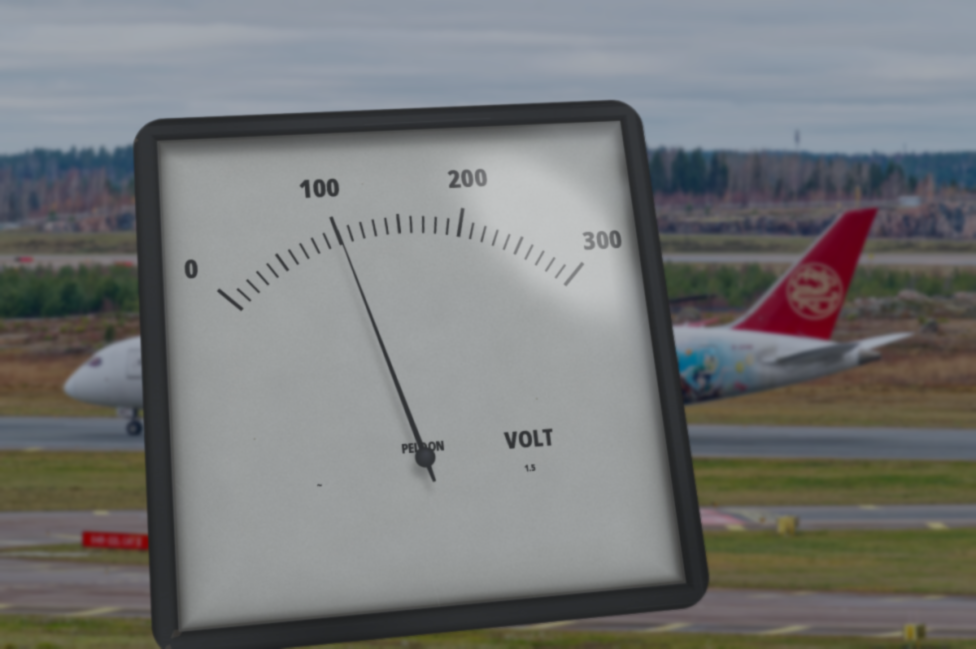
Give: 100,V
